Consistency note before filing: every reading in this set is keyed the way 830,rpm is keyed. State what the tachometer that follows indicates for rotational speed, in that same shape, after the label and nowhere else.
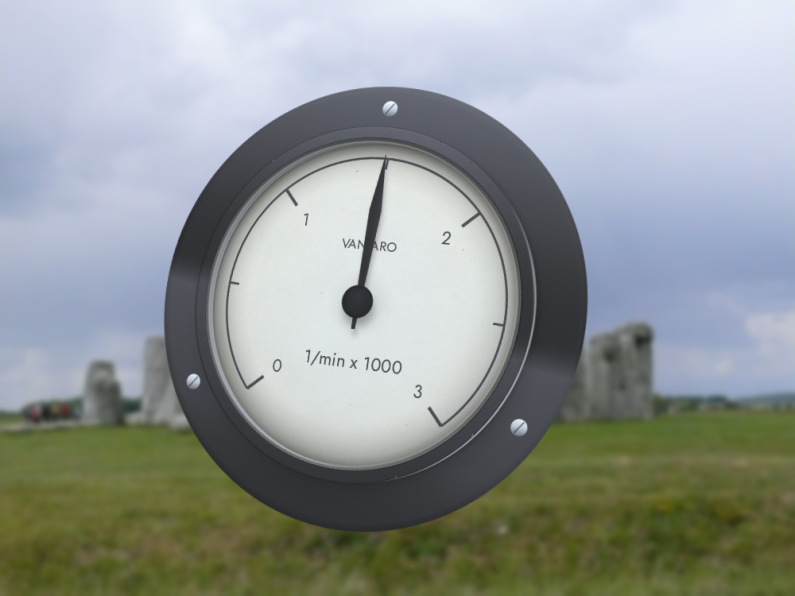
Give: 1500,rpm
